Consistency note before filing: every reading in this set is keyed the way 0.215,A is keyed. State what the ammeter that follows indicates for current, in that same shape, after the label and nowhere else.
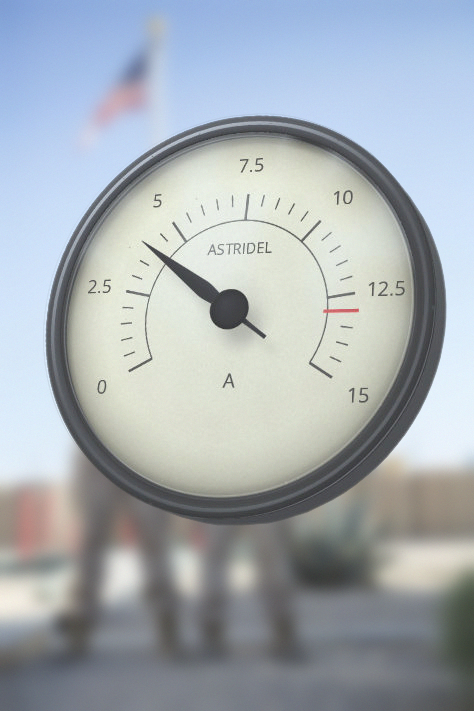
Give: 4,A
